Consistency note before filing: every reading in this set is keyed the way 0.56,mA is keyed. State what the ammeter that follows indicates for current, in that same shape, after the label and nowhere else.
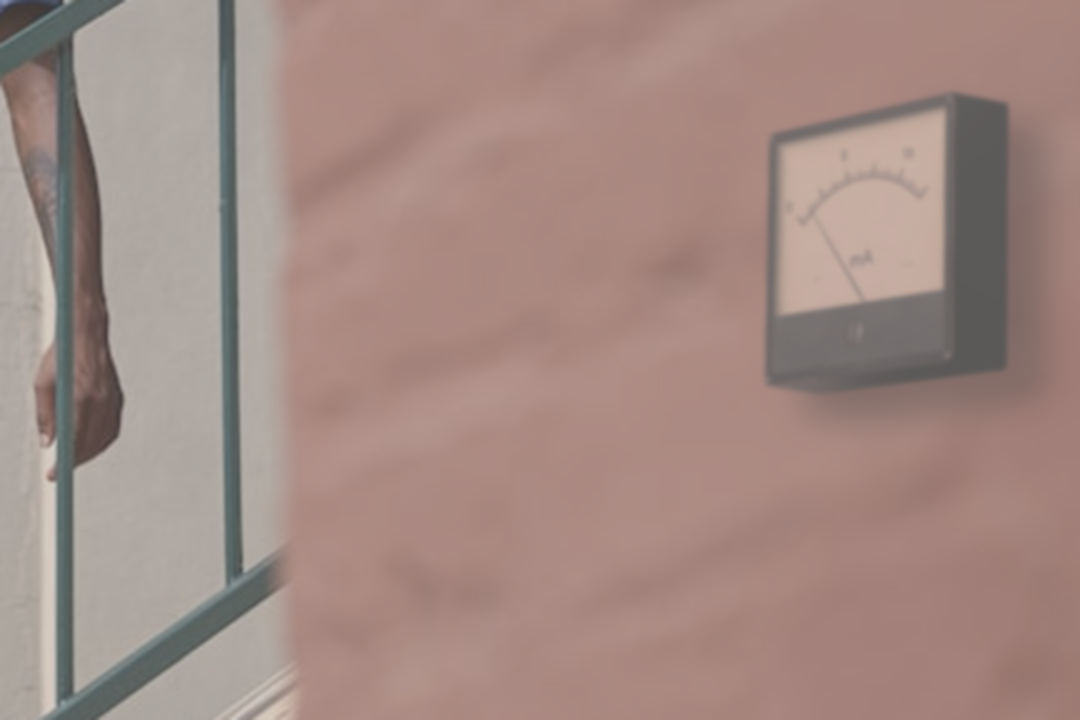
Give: 2,mA
